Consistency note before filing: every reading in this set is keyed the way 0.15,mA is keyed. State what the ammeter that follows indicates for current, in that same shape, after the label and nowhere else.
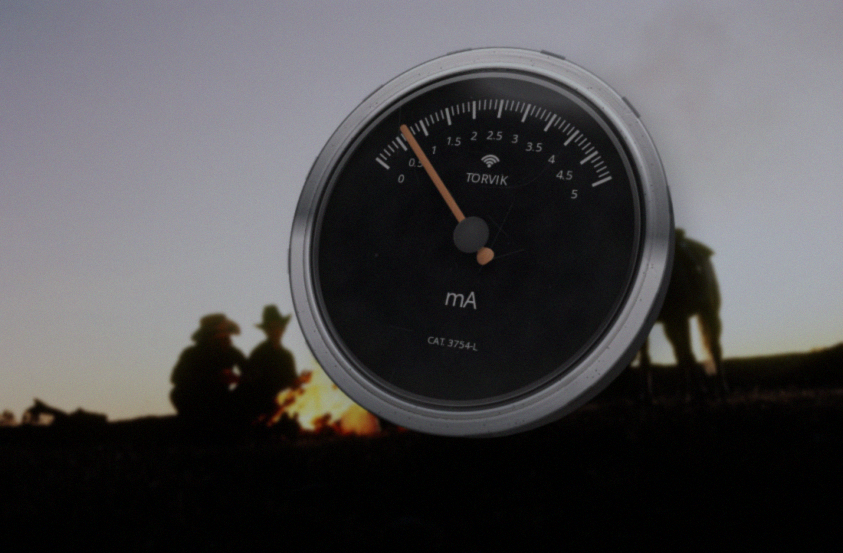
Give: 0.7,mA
